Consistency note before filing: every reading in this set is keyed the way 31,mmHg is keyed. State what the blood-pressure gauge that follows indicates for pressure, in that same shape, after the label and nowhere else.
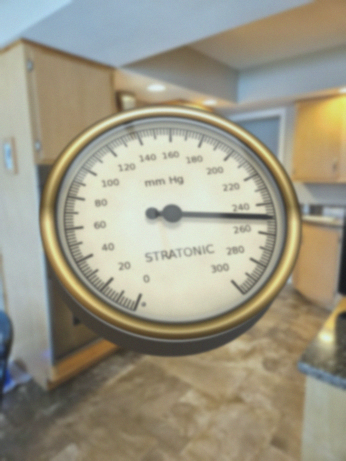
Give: 250,mmHg
